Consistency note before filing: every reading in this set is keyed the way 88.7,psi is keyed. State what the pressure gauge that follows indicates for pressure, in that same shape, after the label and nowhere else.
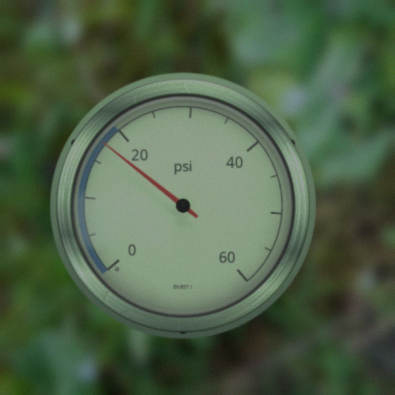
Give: 17.5,psi
